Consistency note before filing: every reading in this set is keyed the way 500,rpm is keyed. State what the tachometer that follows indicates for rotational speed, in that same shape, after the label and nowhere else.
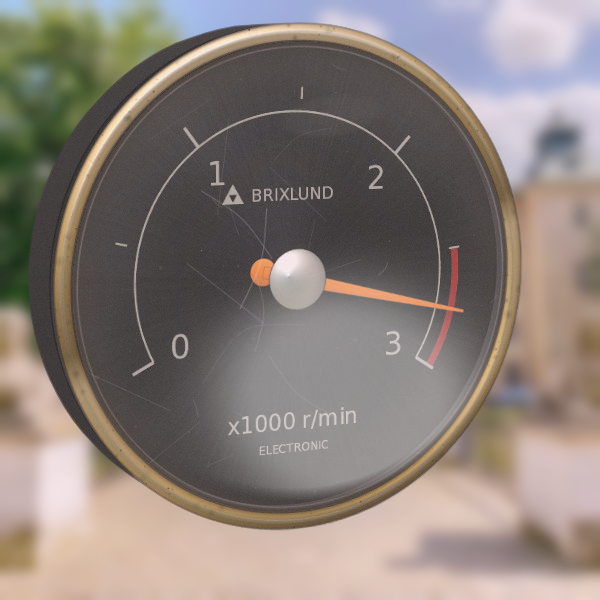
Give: 2750,rpm
